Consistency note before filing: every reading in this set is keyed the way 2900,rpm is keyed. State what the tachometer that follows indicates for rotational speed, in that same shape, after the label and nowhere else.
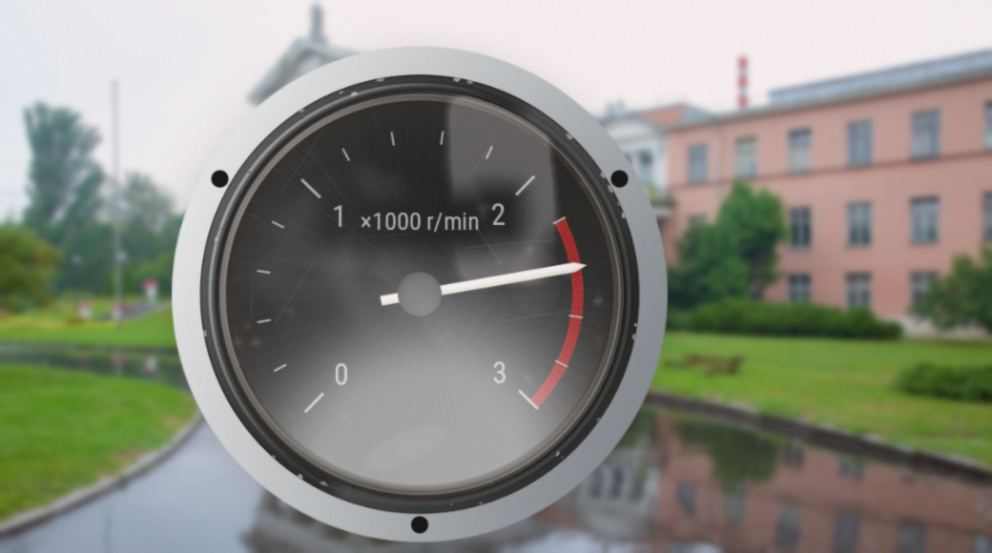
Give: 2400,rpm
